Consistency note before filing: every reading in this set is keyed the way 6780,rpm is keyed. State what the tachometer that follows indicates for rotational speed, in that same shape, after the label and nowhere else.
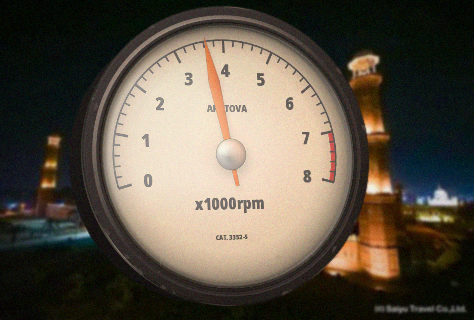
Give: 3600,rpm
